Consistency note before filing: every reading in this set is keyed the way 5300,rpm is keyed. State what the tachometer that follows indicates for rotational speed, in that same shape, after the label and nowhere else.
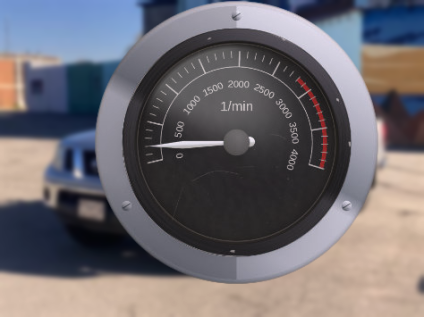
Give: 200,rpm
